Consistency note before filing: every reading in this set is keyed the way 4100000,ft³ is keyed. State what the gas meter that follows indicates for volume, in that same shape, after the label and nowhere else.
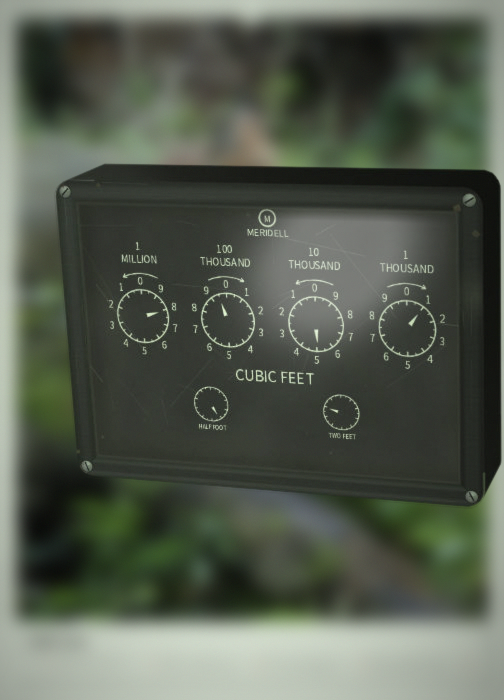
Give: 795100,ft³
